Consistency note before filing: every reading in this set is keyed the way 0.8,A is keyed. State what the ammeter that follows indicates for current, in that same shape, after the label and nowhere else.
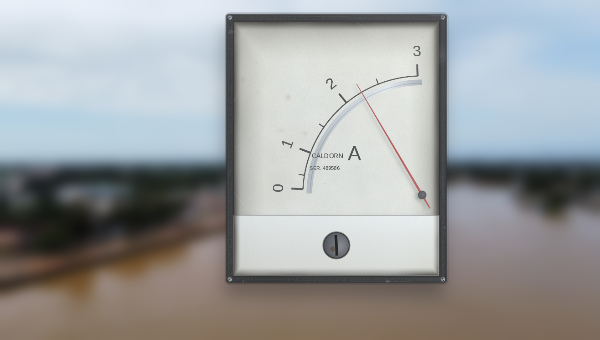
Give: 2.25,A
